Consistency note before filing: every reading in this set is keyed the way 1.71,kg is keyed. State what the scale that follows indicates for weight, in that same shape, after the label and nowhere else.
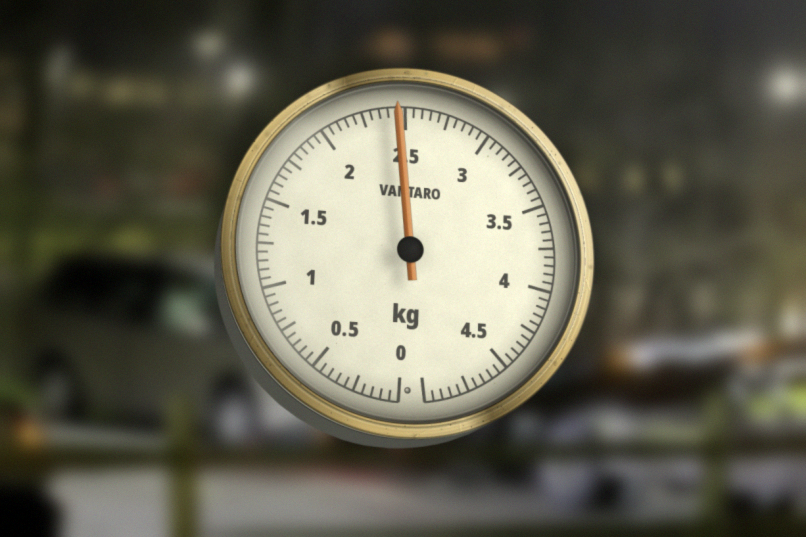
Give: 2.45,kg
